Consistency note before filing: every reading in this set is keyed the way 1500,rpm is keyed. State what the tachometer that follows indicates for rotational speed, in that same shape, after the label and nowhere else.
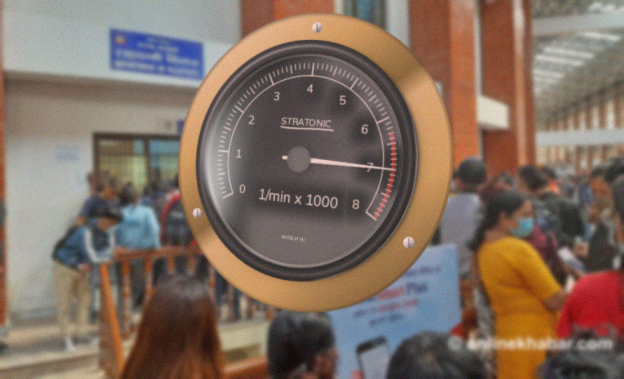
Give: 7000,rpm
